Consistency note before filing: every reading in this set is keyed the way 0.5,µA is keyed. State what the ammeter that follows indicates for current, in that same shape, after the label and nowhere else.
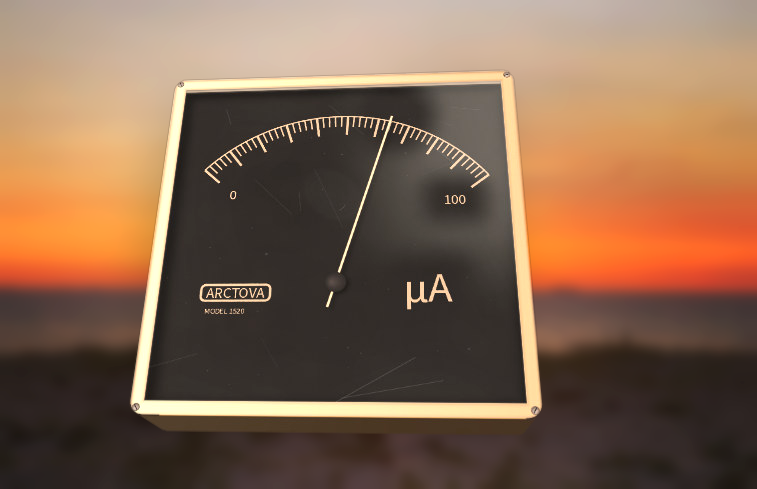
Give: 64,µA
